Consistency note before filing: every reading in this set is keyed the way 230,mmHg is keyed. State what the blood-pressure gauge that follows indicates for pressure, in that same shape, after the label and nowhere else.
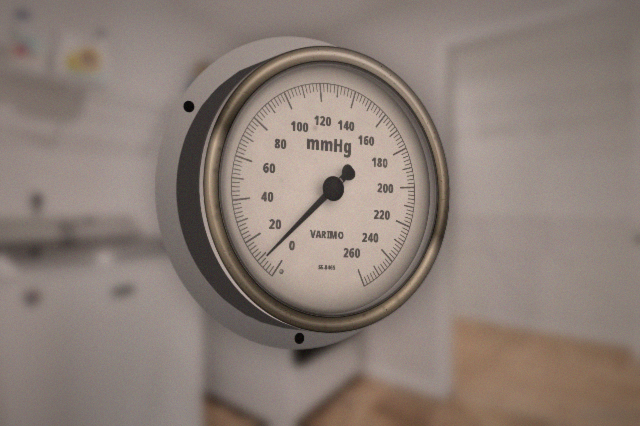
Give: 10,mmHg
